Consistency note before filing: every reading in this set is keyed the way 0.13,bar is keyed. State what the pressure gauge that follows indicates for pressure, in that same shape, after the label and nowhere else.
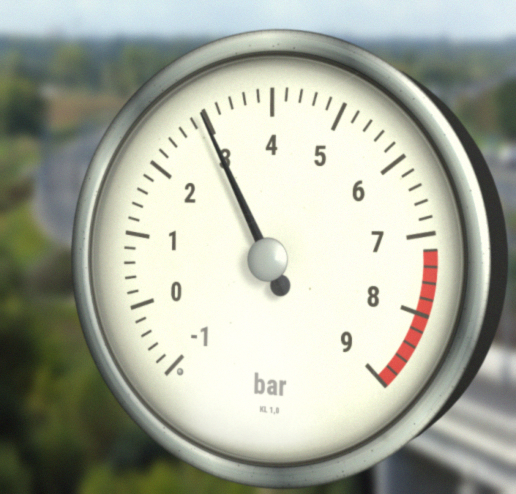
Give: 3,bar
